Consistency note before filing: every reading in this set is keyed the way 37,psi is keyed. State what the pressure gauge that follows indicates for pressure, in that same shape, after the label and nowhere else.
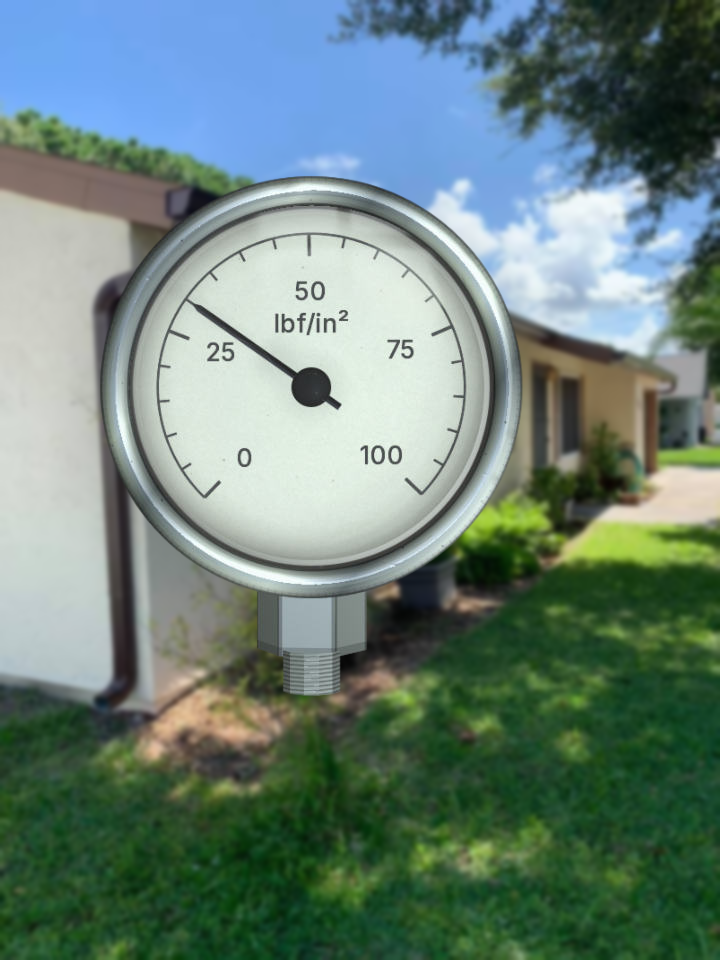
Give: 30,psi
